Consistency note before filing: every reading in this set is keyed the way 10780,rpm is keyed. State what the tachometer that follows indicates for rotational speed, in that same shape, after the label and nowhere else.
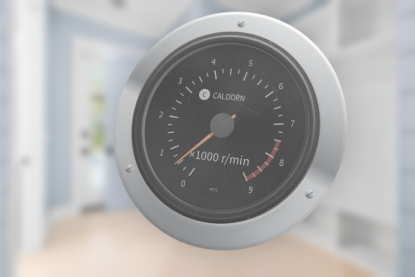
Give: 500,rpm
